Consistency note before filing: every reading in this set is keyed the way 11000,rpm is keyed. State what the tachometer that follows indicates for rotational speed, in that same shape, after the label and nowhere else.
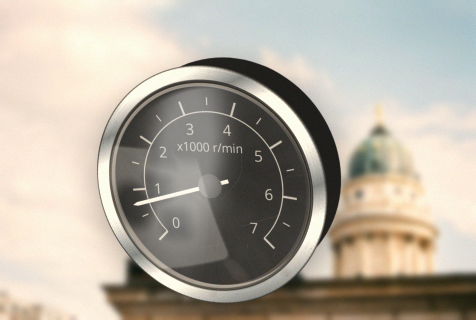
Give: 750,rpm
